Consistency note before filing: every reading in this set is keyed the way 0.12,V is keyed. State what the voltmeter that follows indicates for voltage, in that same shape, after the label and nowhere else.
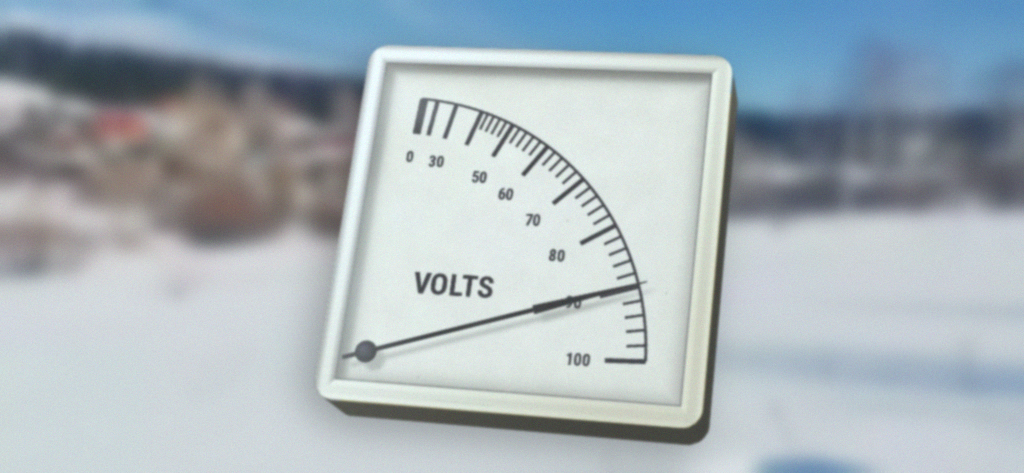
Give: 90,V
